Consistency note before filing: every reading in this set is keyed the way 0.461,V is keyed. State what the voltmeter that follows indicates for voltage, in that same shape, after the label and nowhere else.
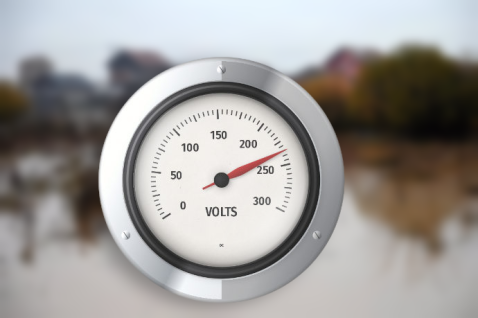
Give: 235,V
